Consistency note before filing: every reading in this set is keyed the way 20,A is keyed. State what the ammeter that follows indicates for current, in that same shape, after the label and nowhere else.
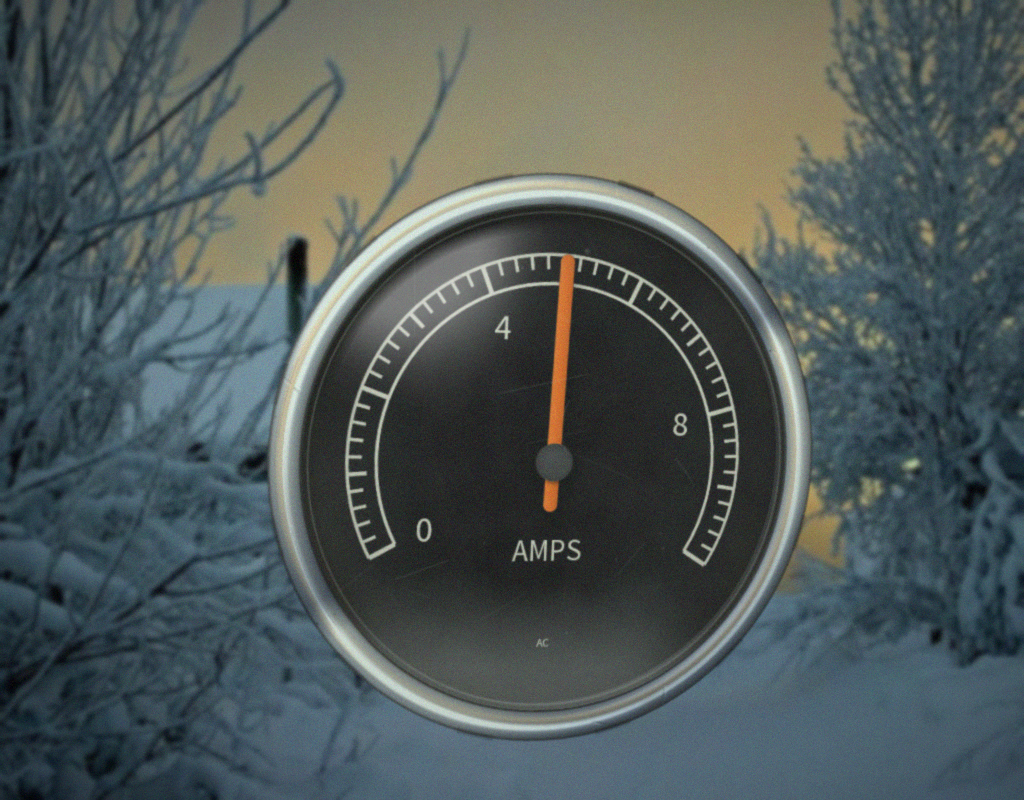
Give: 5,A
